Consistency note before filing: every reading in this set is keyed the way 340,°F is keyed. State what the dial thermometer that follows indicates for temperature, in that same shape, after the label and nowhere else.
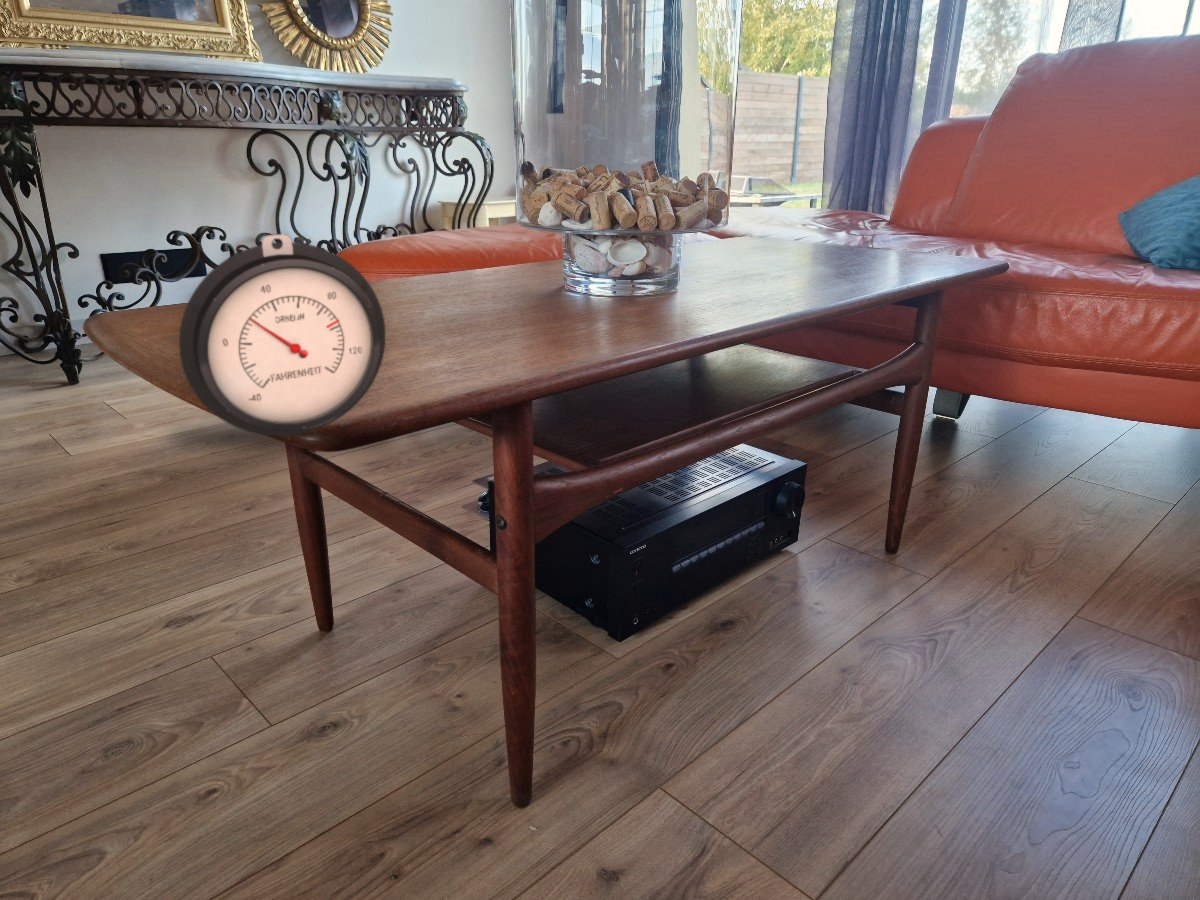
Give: 20,°F
